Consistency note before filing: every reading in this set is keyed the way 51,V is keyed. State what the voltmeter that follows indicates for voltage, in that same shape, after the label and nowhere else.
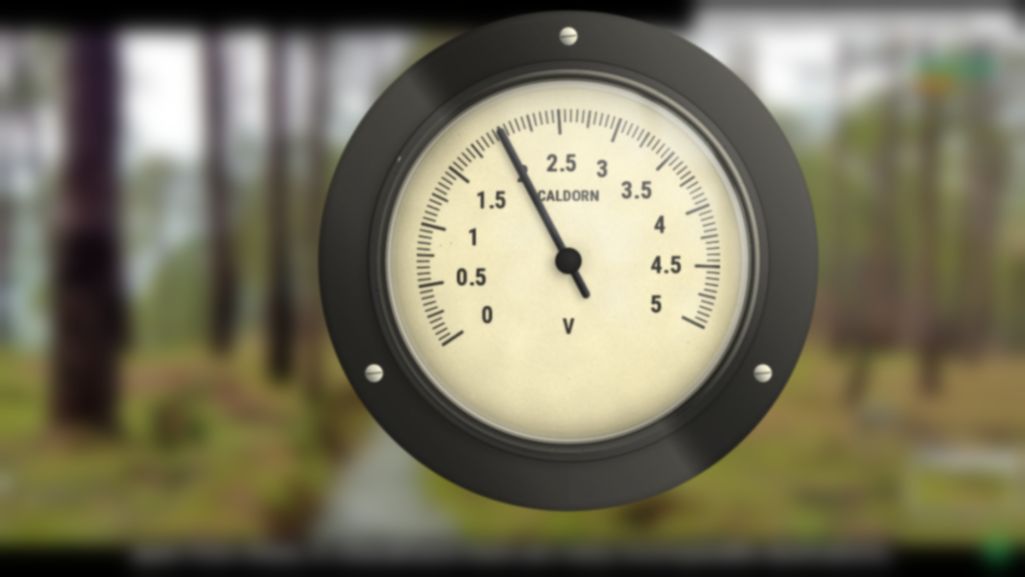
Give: 2,V
